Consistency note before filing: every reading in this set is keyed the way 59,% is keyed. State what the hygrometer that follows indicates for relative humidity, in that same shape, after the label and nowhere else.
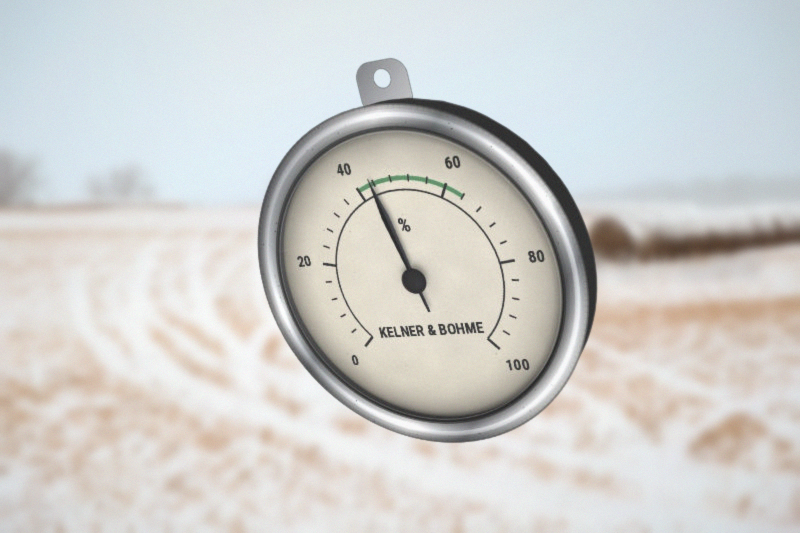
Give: 44,%
